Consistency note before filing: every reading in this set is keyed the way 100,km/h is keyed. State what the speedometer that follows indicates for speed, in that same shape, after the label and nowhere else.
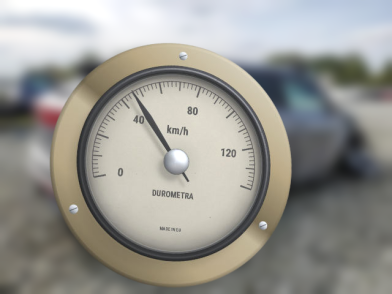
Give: 46,km/h
